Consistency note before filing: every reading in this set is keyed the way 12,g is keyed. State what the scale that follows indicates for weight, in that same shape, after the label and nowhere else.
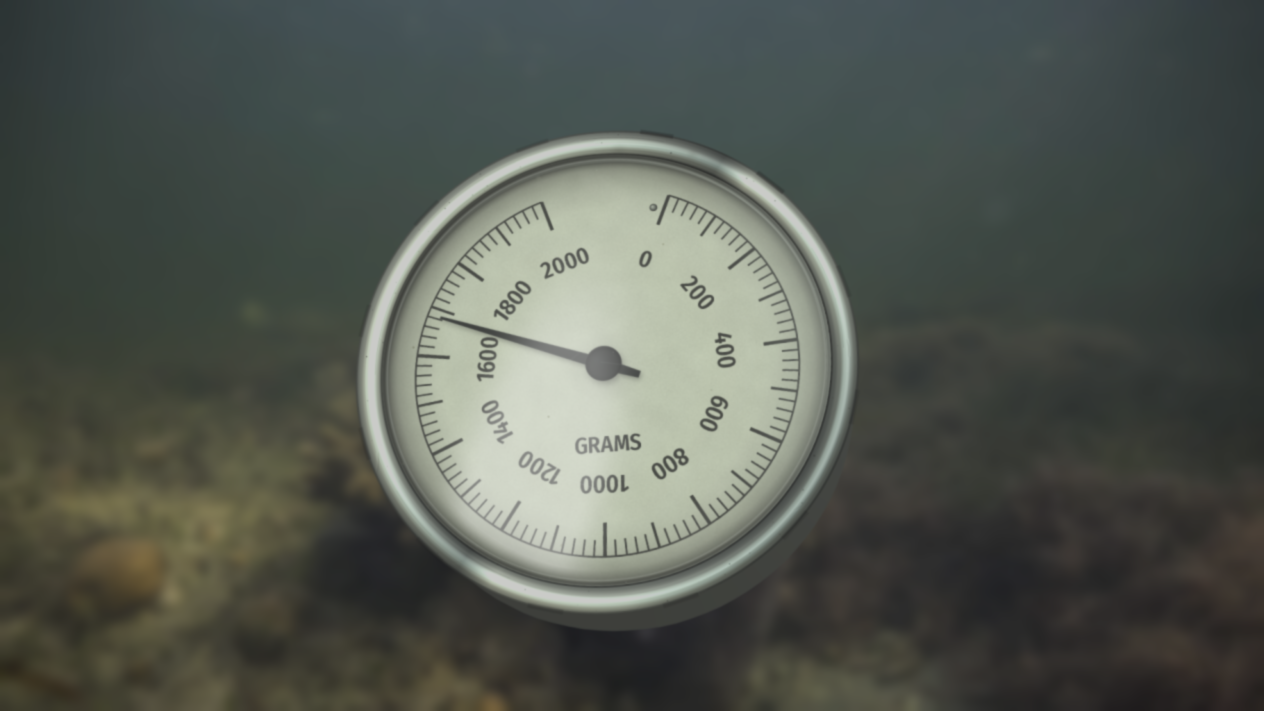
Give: 1680,g
